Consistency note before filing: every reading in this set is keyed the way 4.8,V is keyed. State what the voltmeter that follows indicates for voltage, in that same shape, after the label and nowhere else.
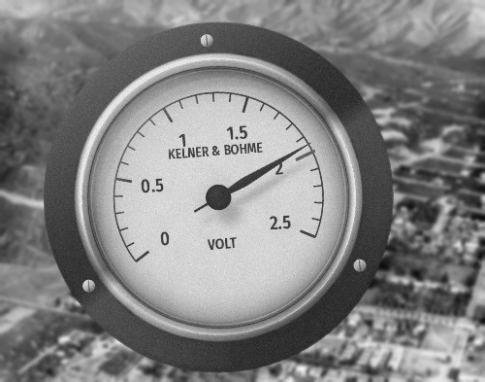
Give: 1.95,V
